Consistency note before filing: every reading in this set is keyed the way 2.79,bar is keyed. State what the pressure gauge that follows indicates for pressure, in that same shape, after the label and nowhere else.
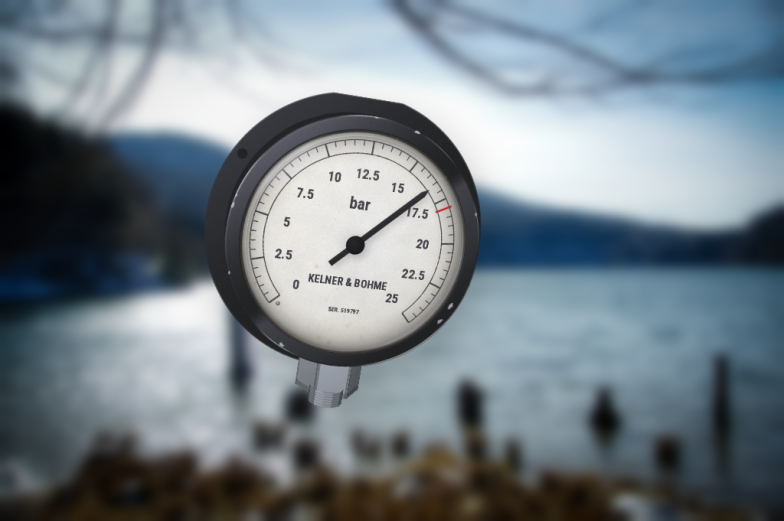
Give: 16.5,bar
